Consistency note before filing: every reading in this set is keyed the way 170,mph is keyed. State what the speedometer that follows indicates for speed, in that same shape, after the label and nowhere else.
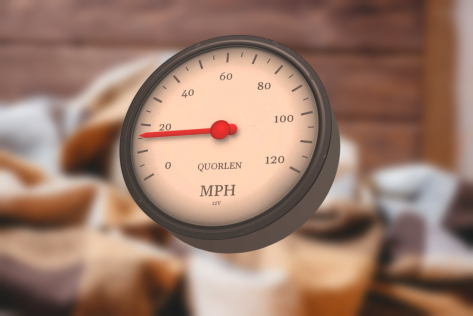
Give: 15,mph
